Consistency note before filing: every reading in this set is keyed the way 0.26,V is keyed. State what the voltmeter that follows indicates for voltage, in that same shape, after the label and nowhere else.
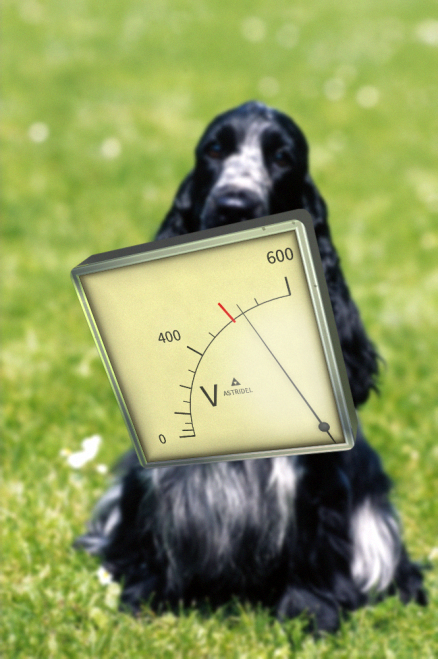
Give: 525,V
